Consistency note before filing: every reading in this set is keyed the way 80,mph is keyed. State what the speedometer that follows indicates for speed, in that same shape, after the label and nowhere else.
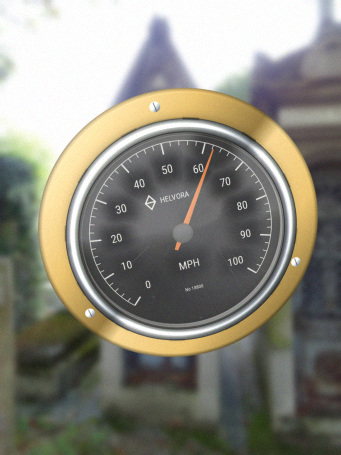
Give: 62,mph
